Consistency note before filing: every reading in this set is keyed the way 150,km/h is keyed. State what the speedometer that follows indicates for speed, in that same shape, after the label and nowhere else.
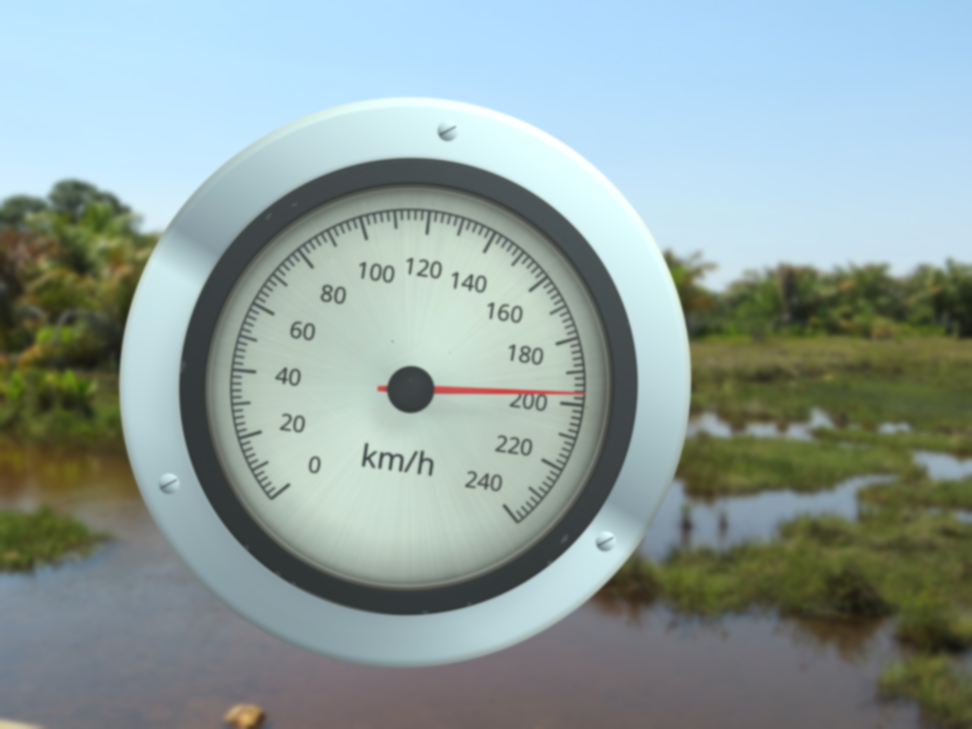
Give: 196,km/h
